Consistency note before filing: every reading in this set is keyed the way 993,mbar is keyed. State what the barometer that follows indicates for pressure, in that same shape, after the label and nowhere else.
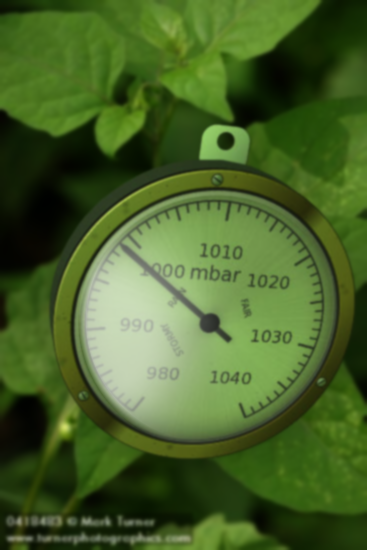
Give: 999,mbar
